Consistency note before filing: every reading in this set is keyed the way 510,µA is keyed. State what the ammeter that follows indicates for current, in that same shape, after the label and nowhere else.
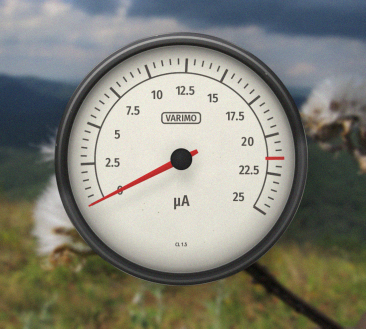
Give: 0,µA
